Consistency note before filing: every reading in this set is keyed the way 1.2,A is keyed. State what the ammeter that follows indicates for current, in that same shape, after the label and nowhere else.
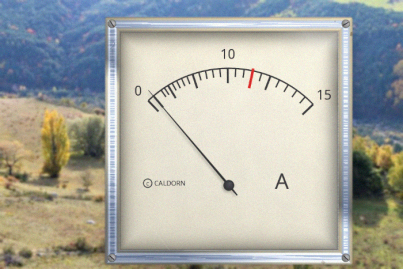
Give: 2.5,A
